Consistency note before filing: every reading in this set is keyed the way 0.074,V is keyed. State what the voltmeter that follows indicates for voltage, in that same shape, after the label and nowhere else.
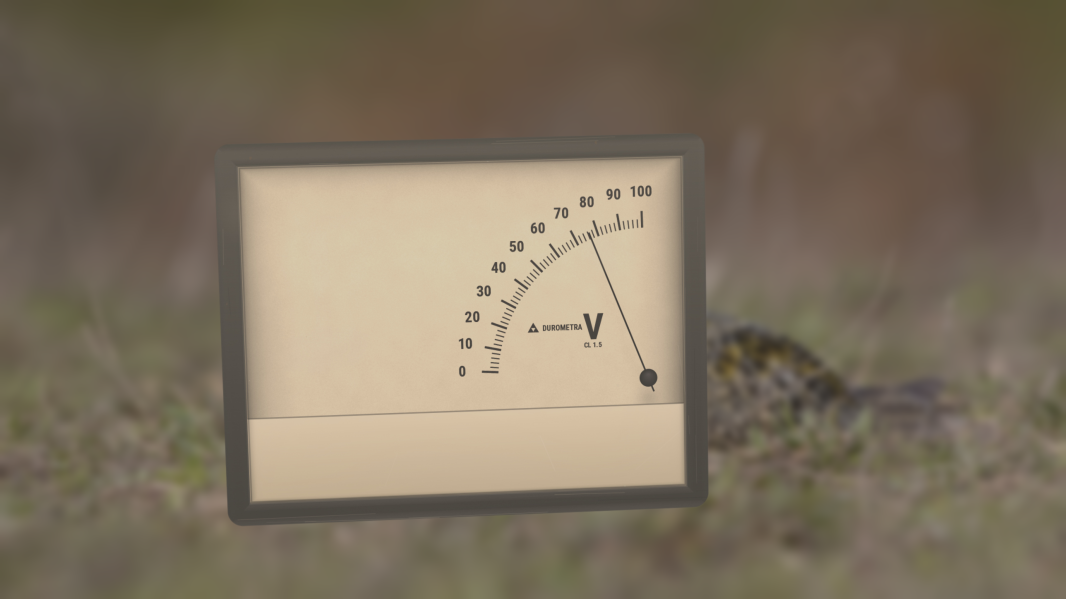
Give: 76,V
